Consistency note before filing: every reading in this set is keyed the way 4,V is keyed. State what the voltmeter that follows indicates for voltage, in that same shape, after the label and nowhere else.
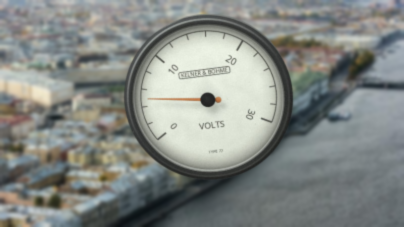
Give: 5,V
